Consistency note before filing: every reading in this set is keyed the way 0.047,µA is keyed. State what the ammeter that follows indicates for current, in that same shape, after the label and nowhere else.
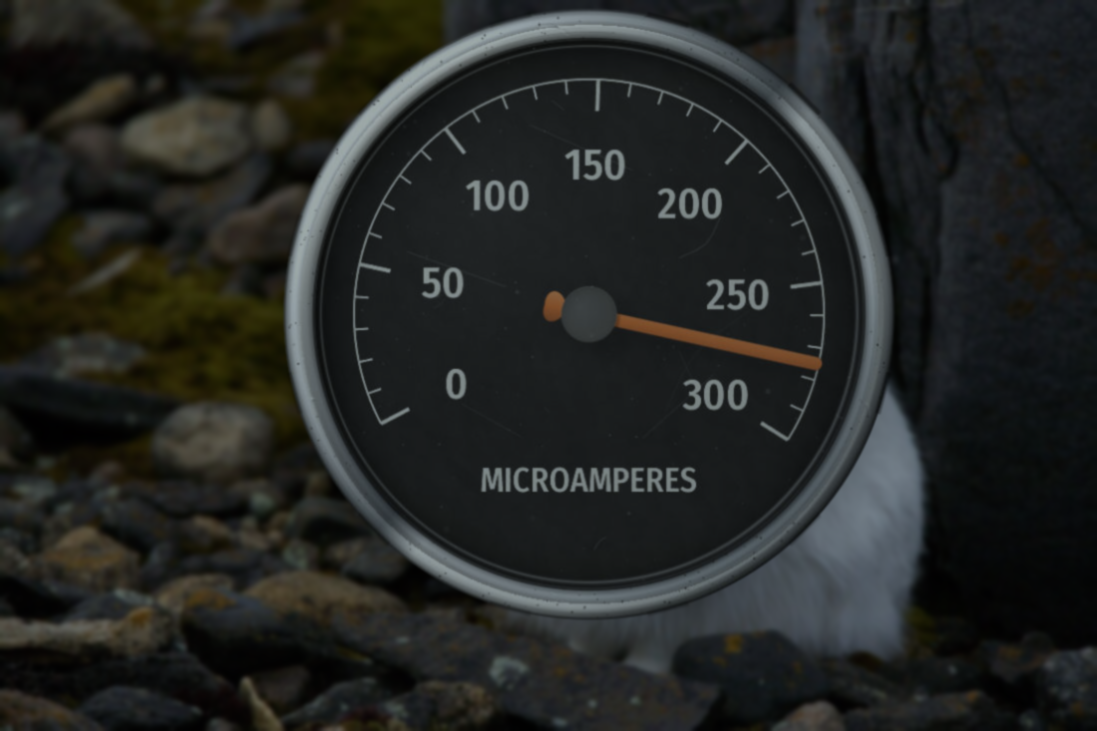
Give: 275,µA
